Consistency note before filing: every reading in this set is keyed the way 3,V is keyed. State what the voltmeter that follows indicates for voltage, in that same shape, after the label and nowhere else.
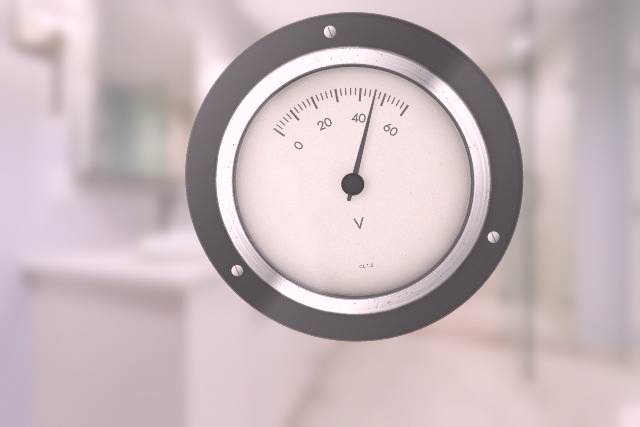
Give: 46,V
